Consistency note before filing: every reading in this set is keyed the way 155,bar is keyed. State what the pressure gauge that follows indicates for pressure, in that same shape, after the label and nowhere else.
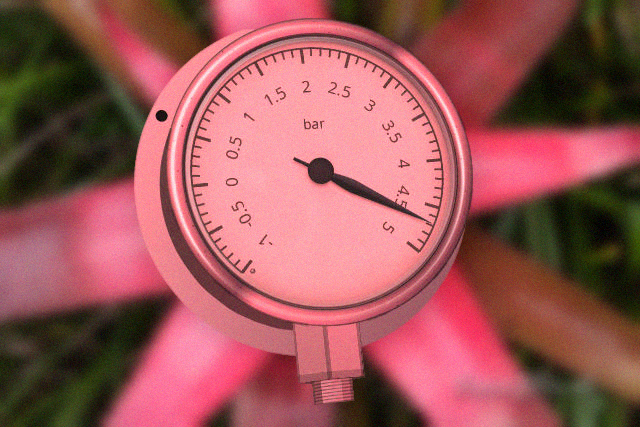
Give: 4.7,bar
